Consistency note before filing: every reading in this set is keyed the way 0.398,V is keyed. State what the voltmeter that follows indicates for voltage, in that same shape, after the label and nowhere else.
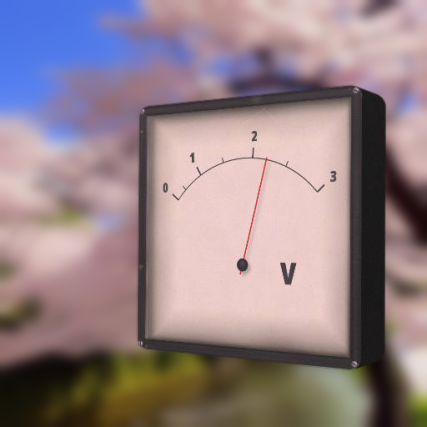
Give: 2.25,V
